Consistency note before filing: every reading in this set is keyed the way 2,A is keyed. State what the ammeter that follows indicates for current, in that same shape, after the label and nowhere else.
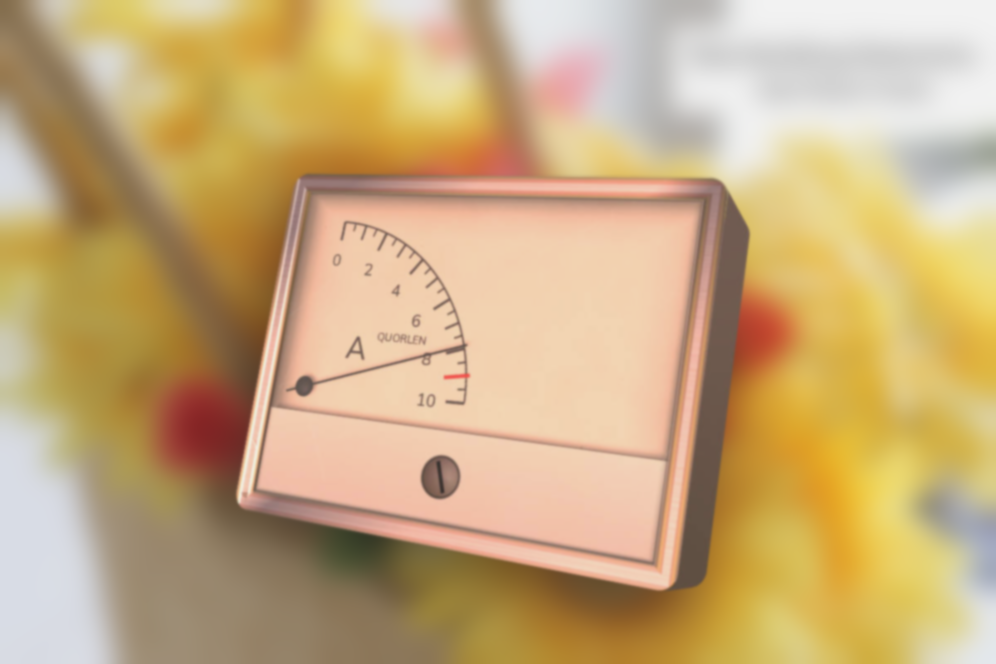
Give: 8,A
